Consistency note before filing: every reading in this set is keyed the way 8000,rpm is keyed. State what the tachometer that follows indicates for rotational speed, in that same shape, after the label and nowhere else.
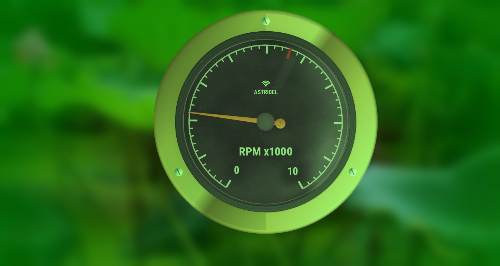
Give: 2200,rpm
